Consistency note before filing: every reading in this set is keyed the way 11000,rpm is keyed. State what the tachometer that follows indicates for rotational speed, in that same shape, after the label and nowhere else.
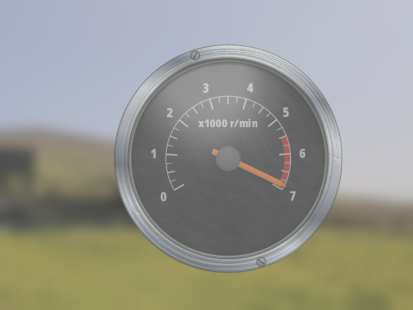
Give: 6875,rpm
